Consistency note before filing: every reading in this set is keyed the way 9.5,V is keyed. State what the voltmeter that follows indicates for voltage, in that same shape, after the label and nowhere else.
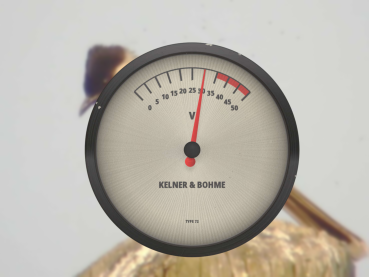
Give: 30,V
